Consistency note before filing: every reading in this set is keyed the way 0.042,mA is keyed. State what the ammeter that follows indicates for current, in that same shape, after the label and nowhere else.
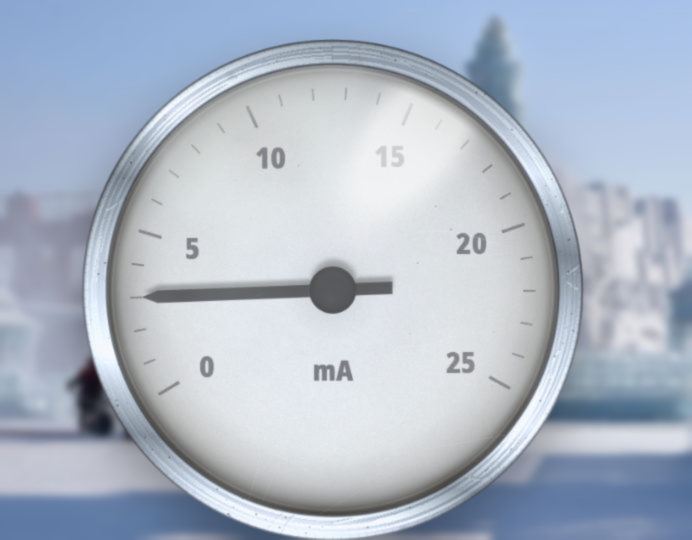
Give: 3,mA
